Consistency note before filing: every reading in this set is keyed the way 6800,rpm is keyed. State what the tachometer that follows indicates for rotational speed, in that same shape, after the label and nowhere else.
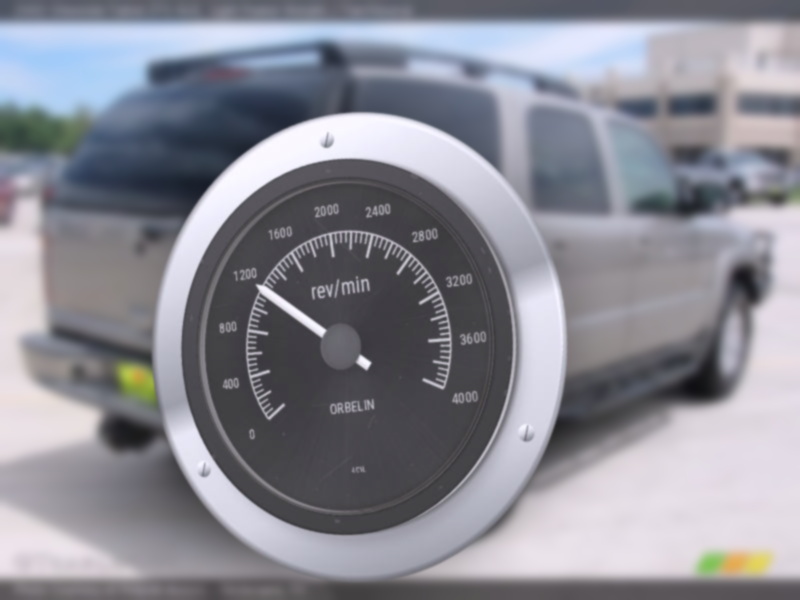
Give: 1200,rpm
